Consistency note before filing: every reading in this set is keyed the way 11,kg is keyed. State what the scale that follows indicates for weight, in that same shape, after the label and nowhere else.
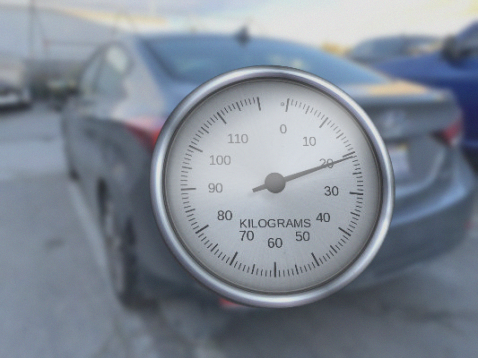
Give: 21,kg
